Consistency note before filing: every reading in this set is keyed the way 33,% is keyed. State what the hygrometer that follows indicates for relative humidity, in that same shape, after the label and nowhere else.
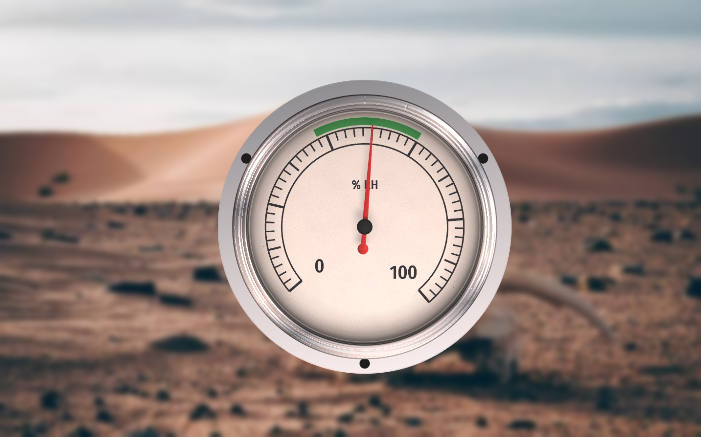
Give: 50,%
